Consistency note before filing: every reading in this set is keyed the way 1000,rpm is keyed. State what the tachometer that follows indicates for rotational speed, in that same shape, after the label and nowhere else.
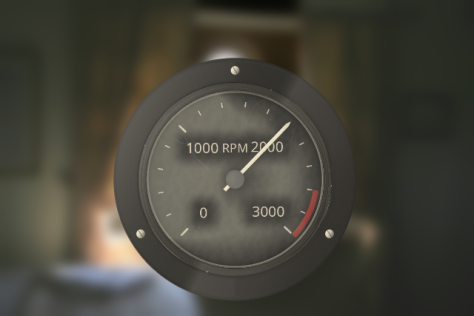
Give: 2000,rpm
